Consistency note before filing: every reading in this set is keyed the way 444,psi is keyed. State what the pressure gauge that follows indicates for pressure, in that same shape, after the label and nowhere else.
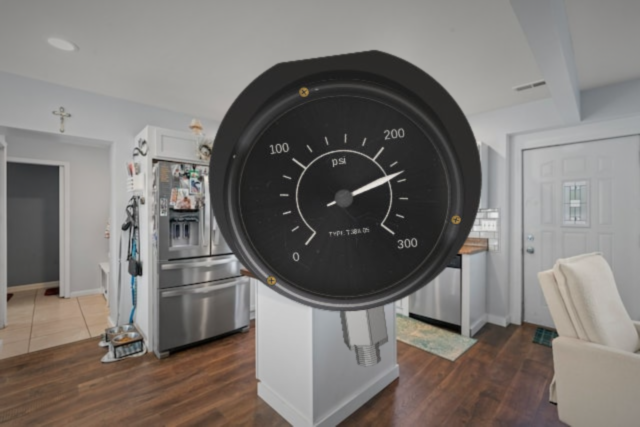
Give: 230,psi
